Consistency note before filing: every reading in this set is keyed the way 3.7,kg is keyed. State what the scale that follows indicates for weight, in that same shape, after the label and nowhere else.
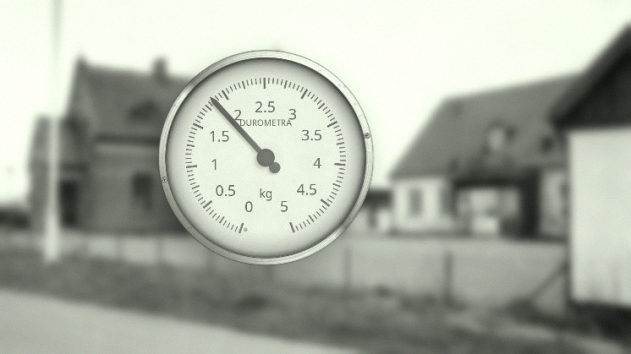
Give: 1.85,kg
